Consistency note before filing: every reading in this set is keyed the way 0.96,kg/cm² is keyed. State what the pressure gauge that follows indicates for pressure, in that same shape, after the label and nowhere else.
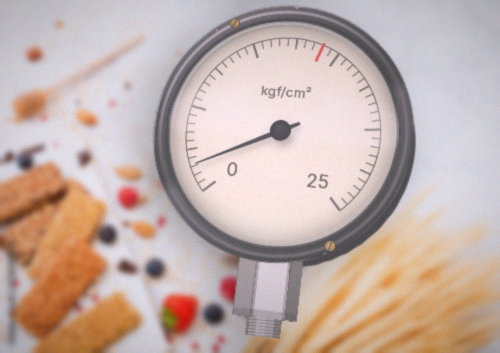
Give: 1.5,kg/cm²
